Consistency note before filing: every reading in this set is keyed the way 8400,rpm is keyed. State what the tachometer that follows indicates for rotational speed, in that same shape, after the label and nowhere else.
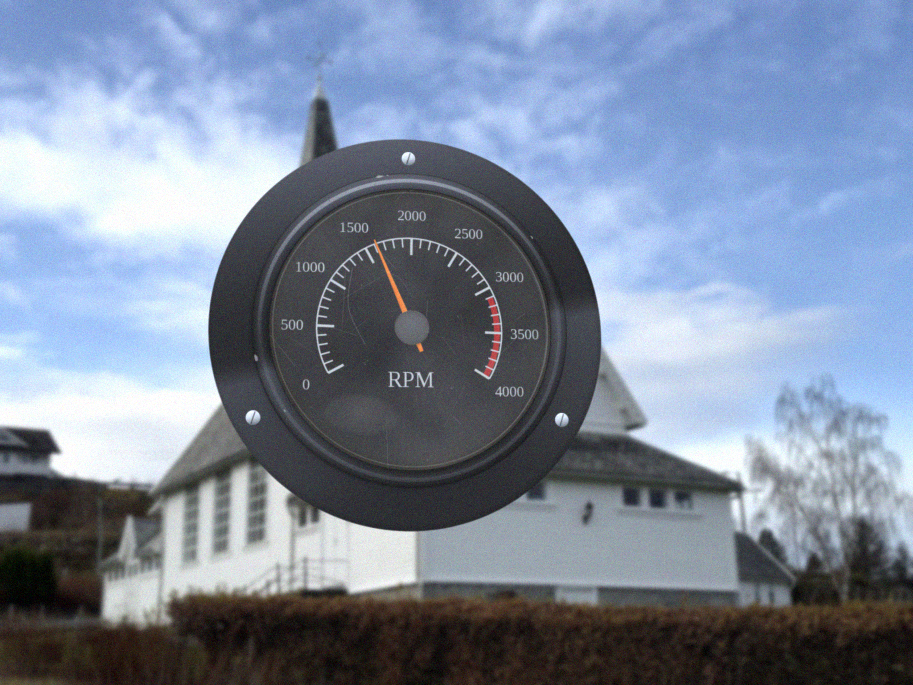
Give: 1600,rpm
